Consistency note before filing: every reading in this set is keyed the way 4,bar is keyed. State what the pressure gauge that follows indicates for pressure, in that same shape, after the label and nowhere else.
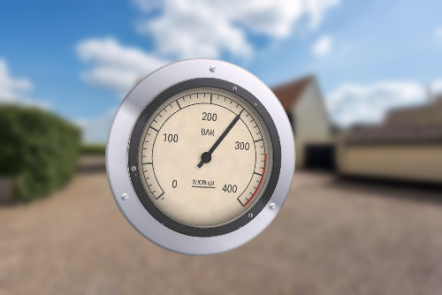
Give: 250,bar
